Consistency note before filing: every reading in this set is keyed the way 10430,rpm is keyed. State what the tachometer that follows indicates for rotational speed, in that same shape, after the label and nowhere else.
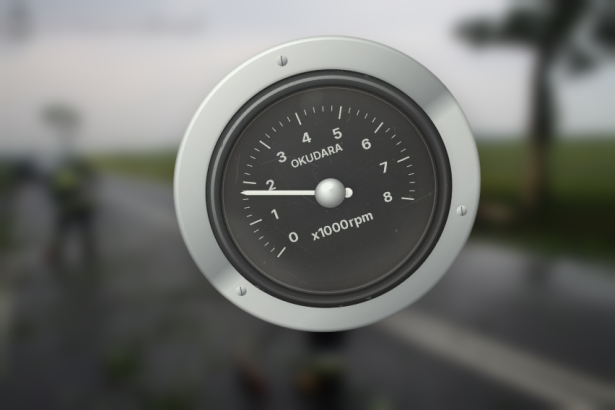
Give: 1800,rpm
